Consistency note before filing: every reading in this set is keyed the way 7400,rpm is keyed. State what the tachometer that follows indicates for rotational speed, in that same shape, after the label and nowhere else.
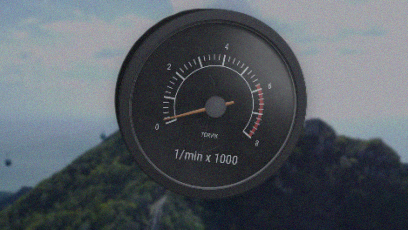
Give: 200,rpm
